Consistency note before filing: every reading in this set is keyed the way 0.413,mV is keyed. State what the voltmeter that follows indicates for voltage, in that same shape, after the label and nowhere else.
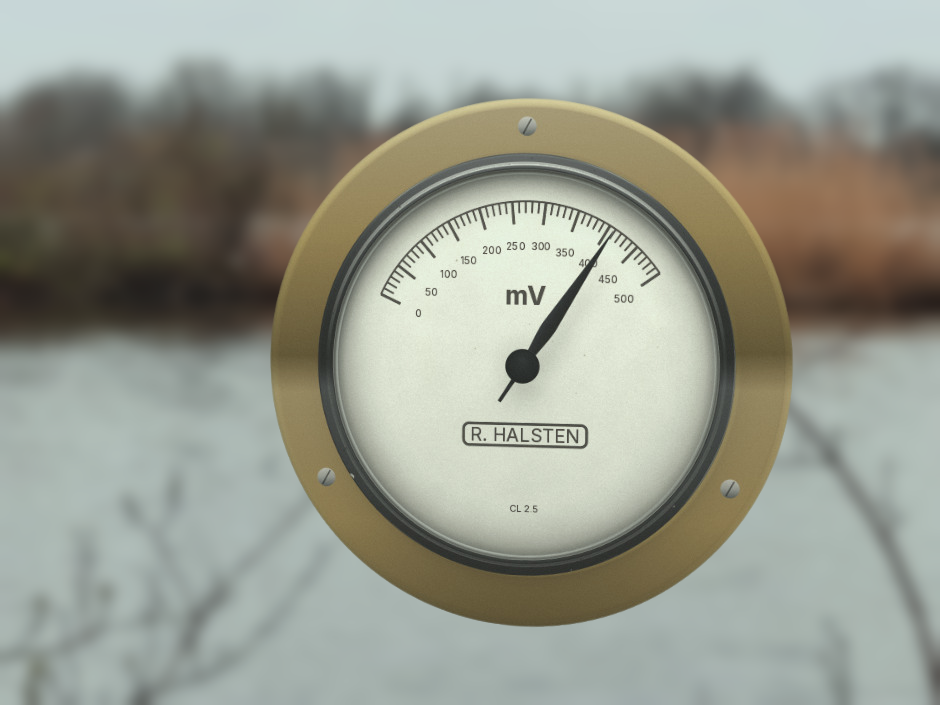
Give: 410,mV
